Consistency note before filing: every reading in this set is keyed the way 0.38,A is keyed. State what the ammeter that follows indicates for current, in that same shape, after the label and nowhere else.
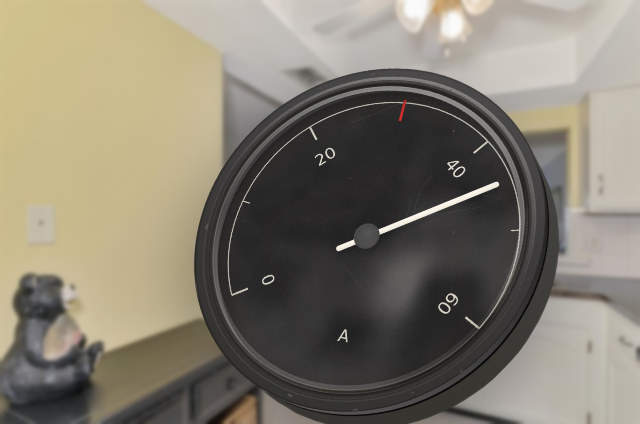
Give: 45,A
